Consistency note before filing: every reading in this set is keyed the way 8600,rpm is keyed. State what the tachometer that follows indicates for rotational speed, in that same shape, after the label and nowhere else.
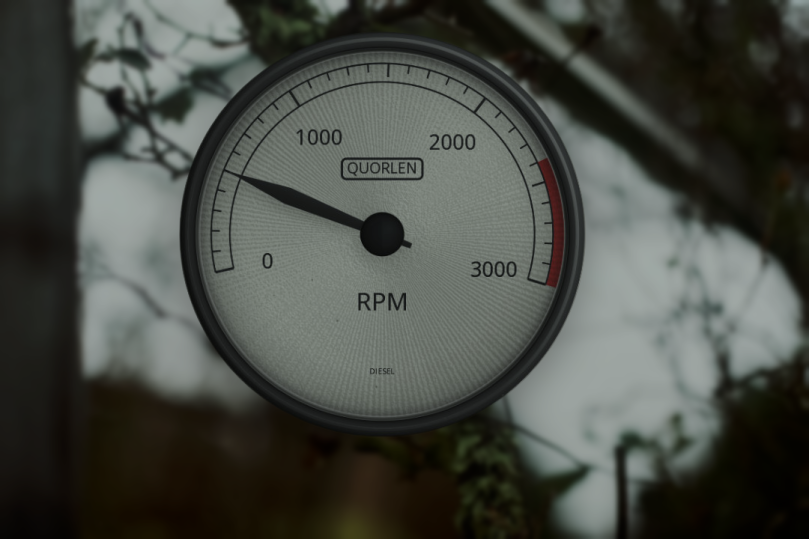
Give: 500,rpm
